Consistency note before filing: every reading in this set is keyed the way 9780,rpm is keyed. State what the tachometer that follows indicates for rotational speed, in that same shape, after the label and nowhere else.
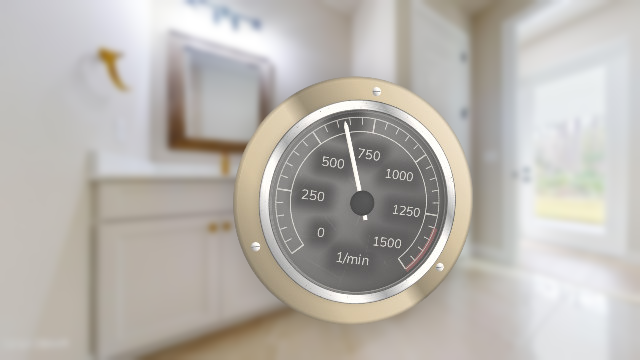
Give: 625,rpm
